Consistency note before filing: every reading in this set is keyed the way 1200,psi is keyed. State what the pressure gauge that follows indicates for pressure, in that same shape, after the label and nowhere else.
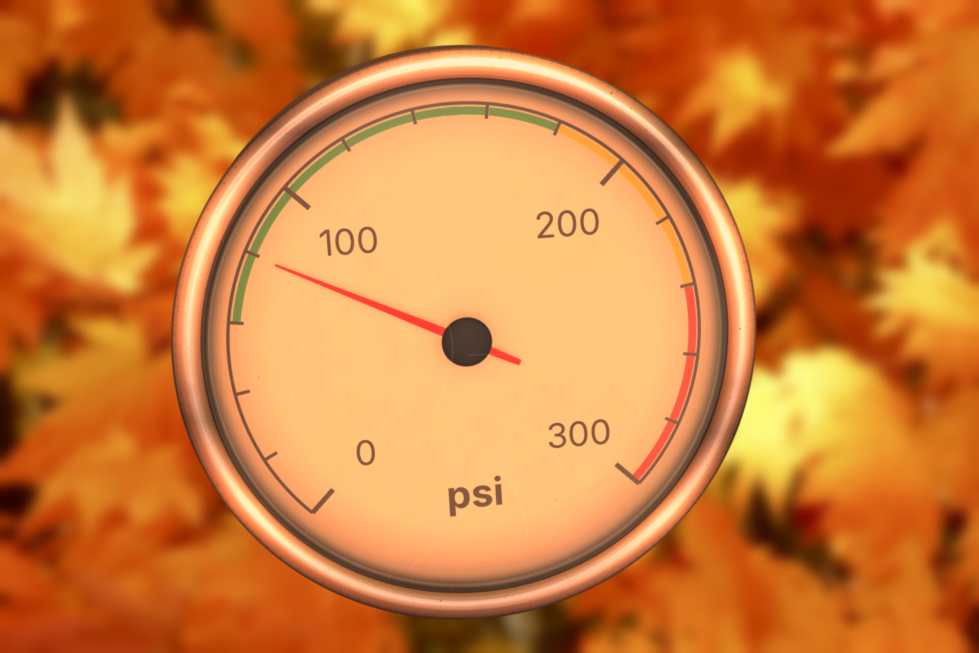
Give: 80,psi
